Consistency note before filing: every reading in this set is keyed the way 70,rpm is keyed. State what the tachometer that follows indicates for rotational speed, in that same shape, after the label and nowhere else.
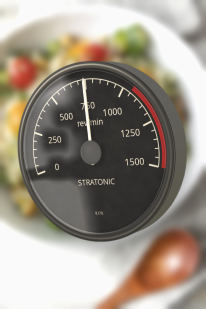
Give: 750,rpm
